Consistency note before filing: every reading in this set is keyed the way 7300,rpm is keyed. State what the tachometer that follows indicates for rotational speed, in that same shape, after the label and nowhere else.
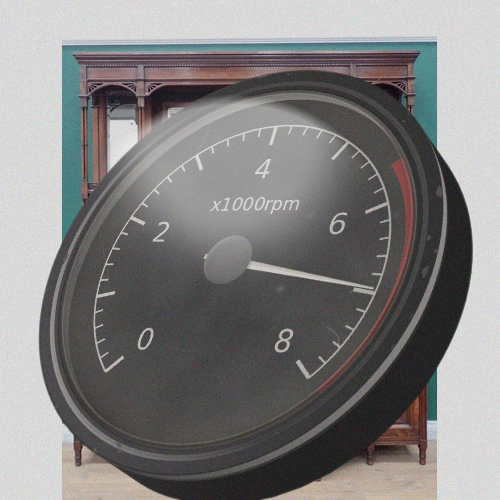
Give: 7000,rpm
